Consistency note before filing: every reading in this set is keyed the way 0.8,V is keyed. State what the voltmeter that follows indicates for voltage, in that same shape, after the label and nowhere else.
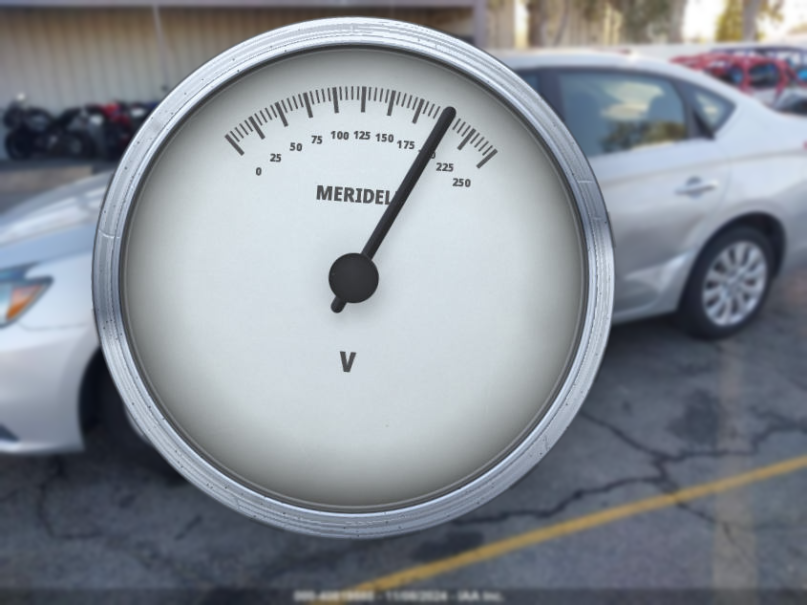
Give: 200,V
